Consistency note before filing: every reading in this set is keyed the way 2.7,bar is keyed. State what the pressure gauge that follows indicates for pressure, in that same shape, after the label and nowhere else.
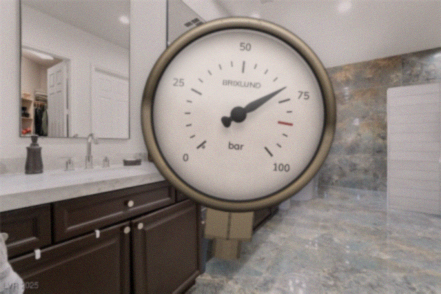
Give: 70,bar
